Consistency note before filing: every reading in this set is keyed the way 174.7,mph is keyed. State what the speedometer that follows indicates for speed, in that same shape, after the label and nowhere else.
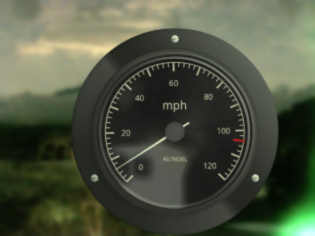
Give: 6,mph
